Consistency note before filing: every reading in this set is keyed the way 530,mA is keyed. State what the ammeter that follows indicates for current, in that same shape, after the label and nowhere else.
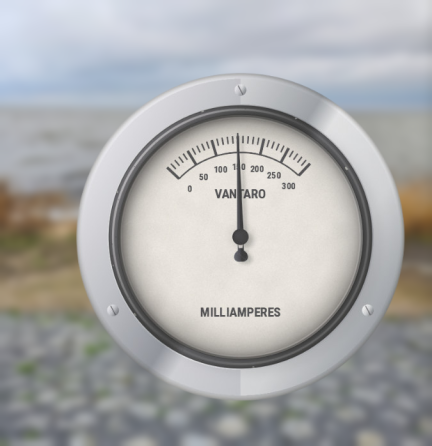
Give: 150,mA
